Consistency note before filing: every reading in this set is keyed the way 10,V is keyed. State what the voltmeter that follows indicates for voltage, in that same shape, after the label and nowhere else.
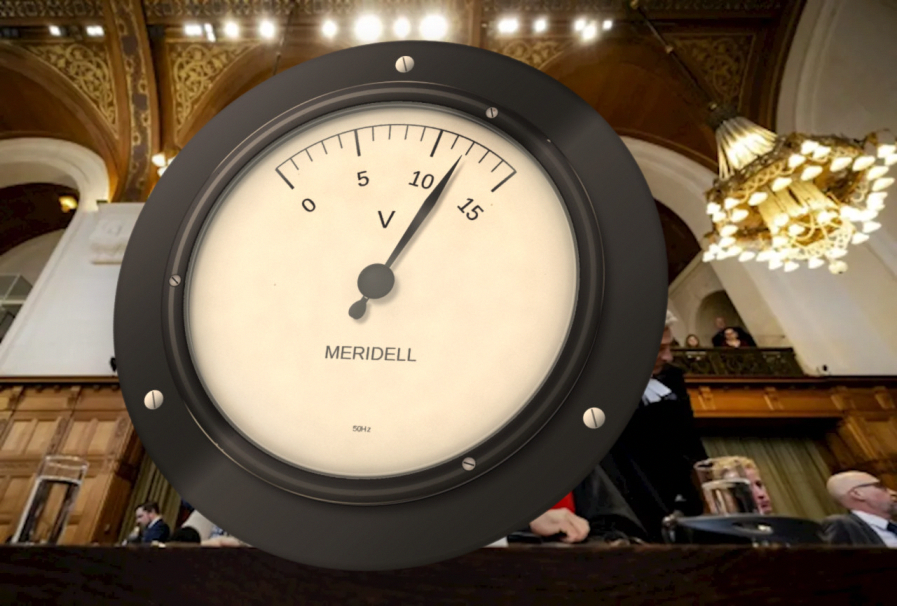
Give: 12,V
